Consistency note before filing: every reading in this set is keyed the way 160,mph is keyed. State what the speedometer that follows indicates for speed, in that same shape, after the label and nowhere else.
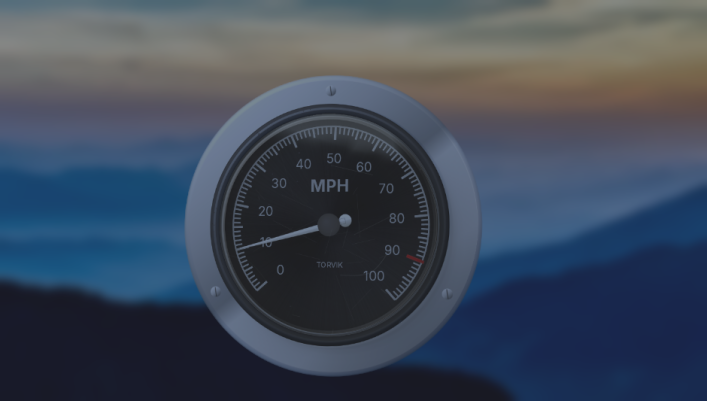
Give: 10,mph
